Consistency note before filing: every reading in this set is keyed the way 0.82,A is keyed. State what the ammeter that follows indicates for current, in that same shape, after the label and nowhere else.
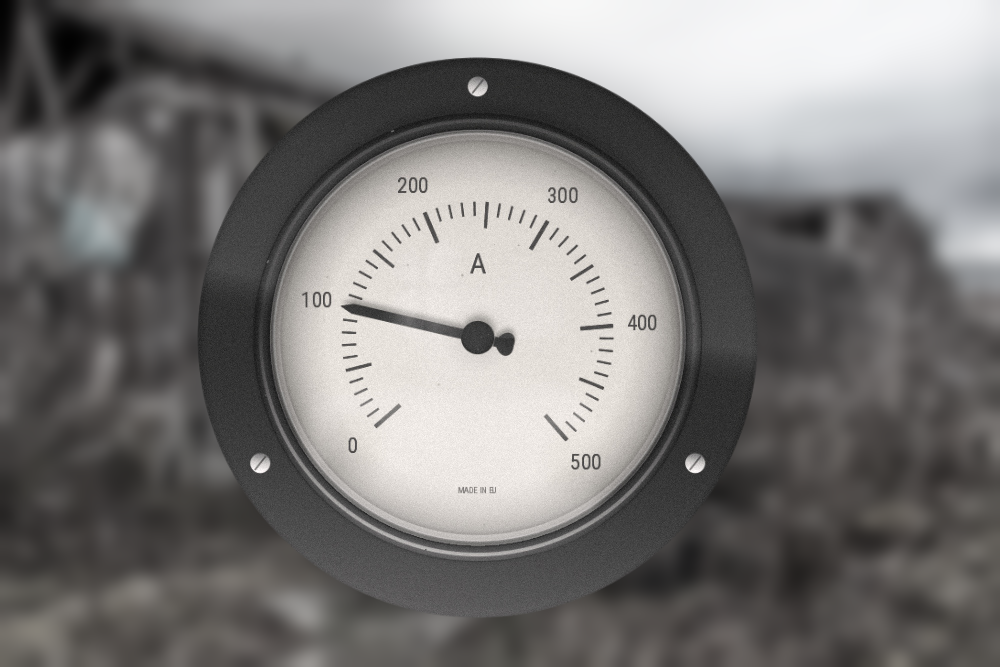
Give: 100,A
